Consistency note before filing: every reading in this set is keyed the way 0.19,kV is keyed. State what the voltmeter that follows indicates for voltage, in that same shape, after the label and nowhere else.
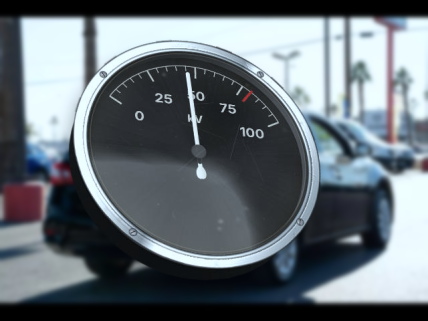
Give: 45,kV
